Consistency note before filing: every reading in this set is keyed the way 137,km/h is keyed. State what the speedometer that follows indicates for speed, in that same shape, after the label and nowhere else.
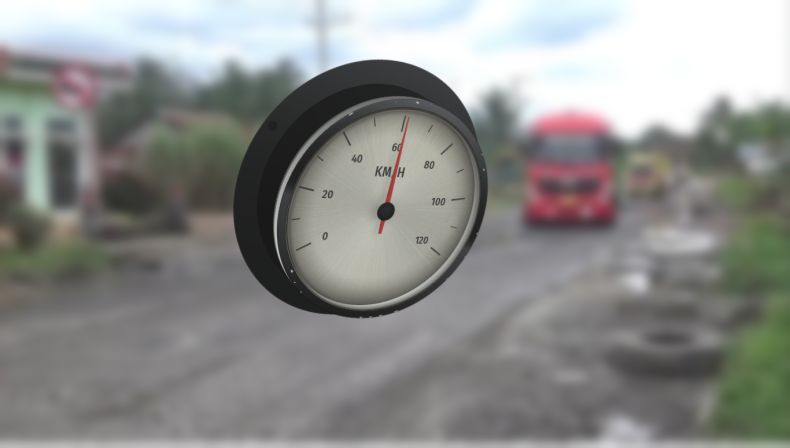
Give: 60,km/h
